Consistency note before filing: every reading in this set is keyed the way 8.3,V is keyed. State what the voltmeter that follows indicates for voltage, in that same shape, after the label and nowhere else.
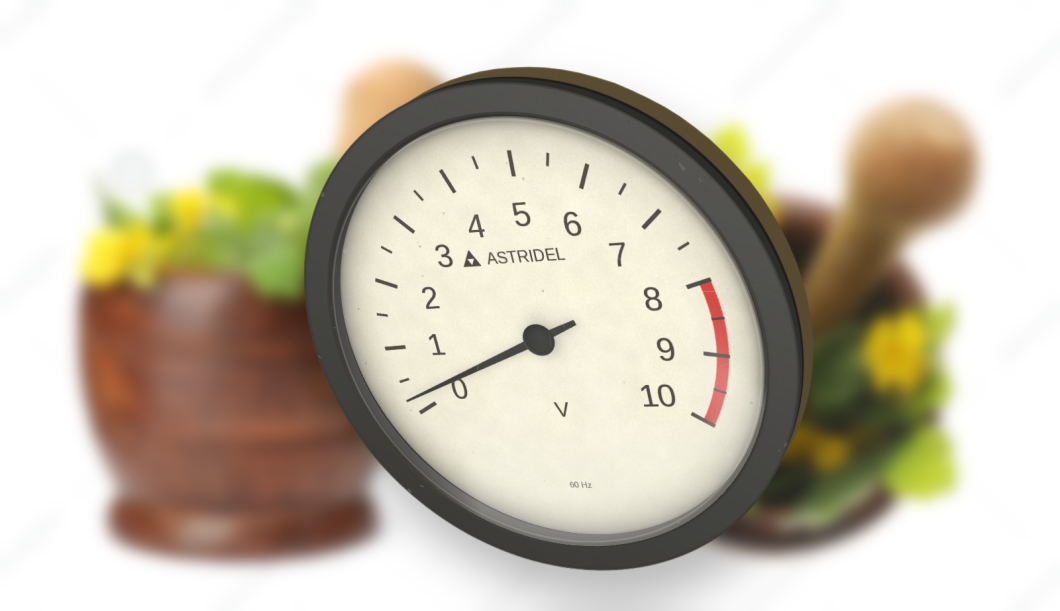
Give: 0.25,V
